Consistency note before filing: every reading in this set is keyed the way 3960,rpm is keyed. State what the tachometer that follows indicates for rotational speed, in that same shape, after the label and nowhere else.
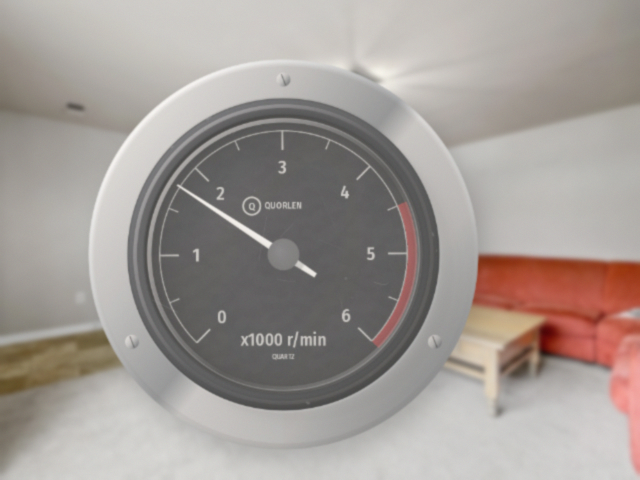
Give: 1750,rpm
